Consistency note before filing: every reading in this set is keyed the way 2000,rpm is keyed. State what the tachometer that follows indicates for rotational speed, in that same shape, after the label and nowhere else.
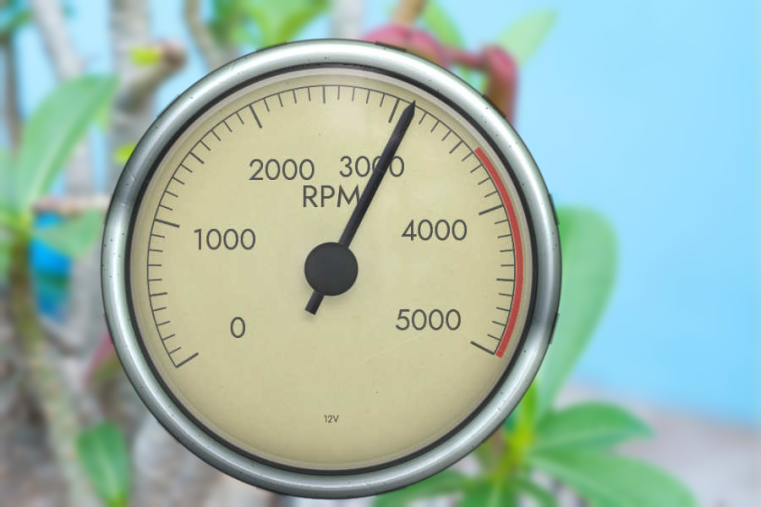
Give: 3100,rpm
